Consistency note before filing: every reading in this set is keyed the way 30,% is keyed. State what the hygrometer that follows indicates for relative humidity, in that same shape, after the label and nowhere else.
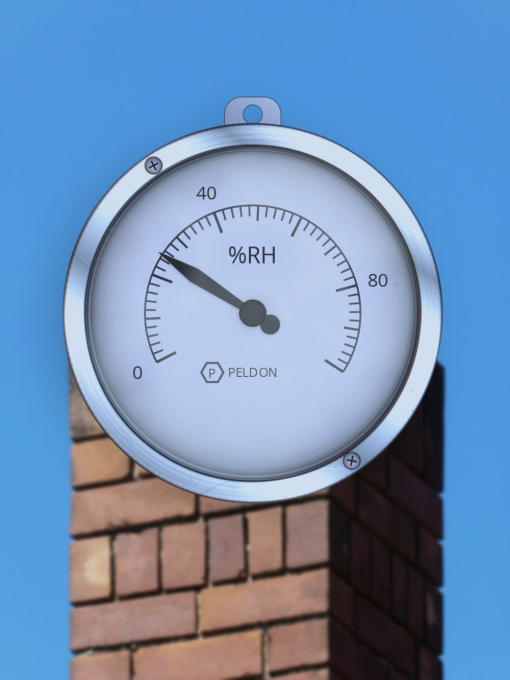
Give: 25,%
